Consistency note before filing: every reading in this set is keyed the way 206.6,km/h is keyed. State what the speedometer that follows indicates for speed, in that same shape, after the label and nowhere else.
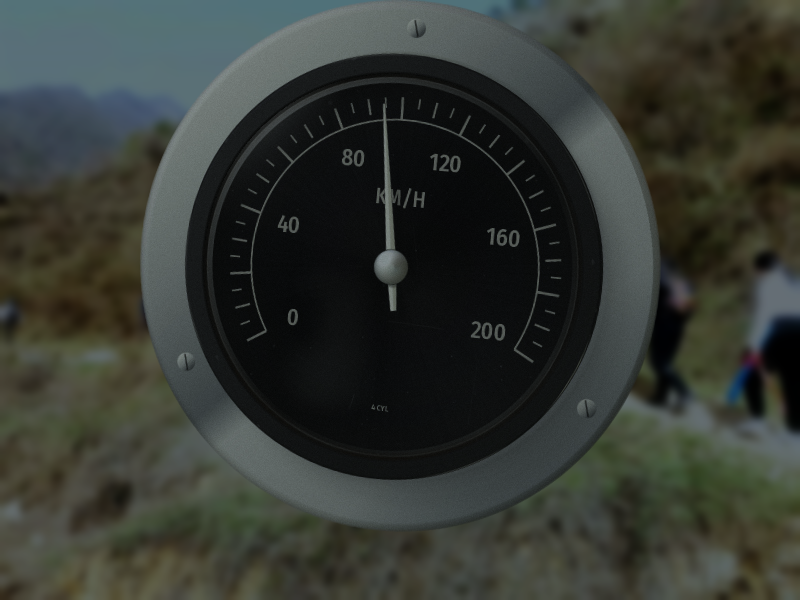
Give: 95,km/h
